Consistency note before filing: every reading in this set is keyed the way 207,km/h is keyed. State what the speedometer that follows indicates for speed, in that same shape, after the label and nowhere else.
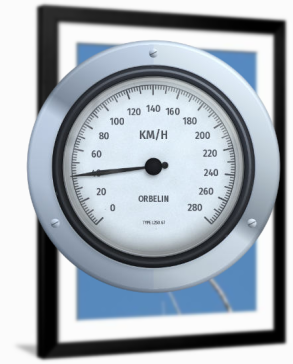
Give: 40,km/h
